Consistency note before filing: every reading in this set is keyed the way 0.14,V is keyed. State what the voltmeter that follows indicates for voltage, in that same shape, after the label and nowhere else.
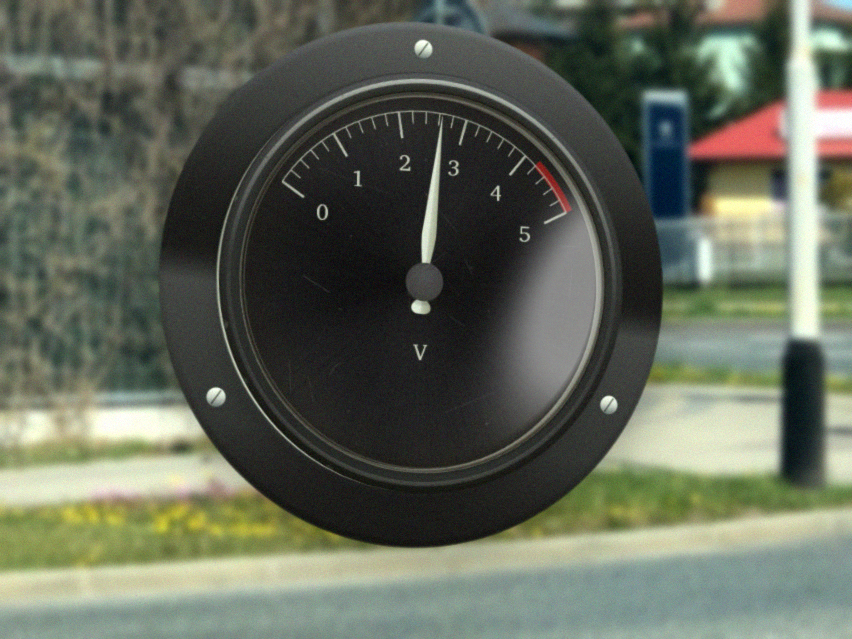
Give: 2.6,V
